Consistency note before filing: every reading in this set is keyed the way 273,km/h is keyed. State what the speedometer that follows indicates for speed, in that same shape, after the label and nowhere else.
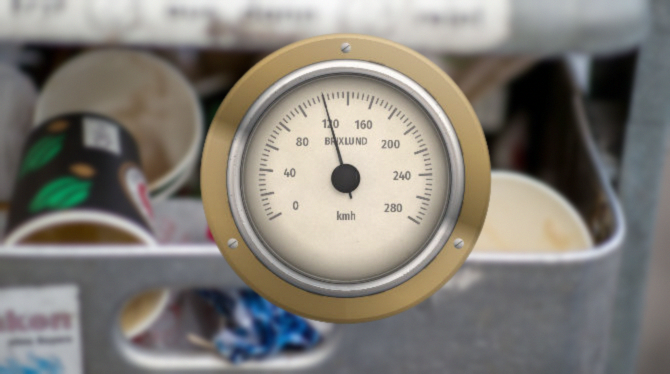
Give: 120,km/h
